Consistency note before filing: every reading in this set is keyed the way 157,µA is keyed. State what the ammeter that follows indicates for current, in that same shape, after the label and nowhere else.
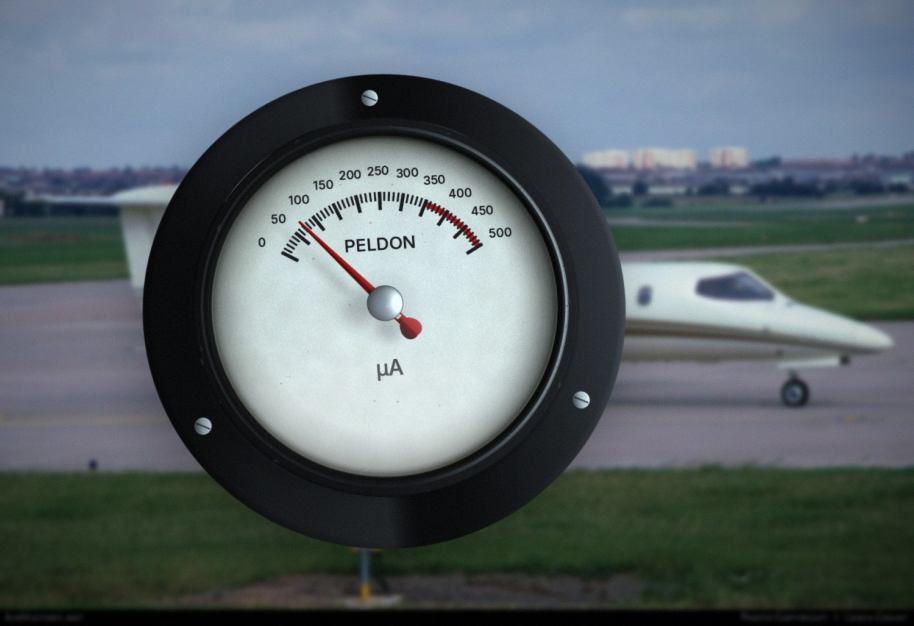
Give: 70,µA
